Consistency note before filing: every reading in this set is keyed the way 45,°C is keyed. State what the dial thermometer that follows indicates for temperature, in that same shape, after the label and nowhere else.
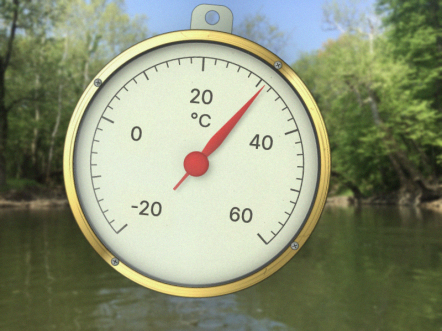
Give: 31,°C
